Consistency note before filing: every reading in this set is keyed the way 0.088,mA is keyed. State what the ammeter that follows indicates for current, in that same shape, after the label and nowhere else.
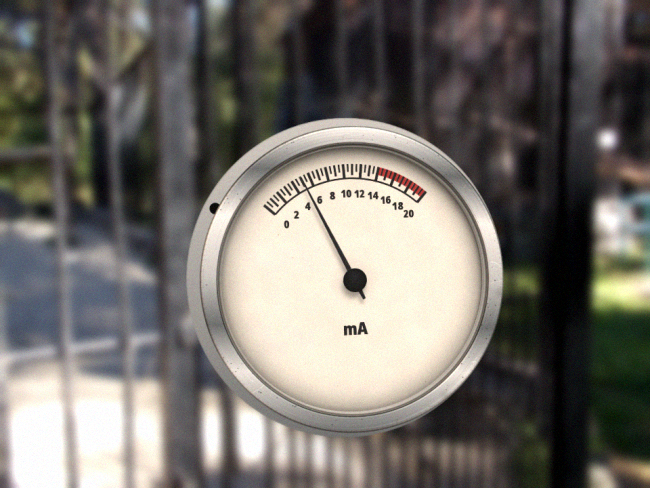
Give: 5,mA
